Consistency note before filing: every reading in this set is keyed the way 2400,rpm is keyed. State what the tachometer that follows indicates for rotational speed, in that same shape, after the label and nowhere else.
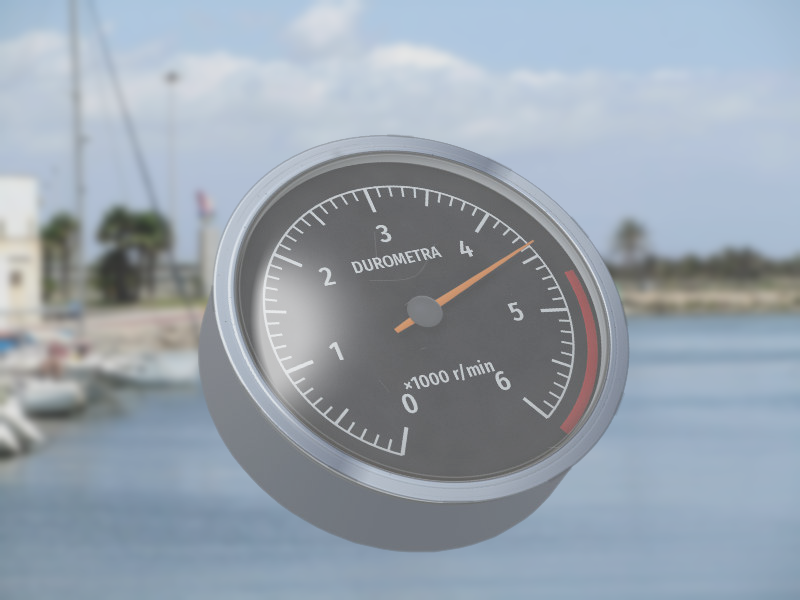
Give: 4400,rpm
